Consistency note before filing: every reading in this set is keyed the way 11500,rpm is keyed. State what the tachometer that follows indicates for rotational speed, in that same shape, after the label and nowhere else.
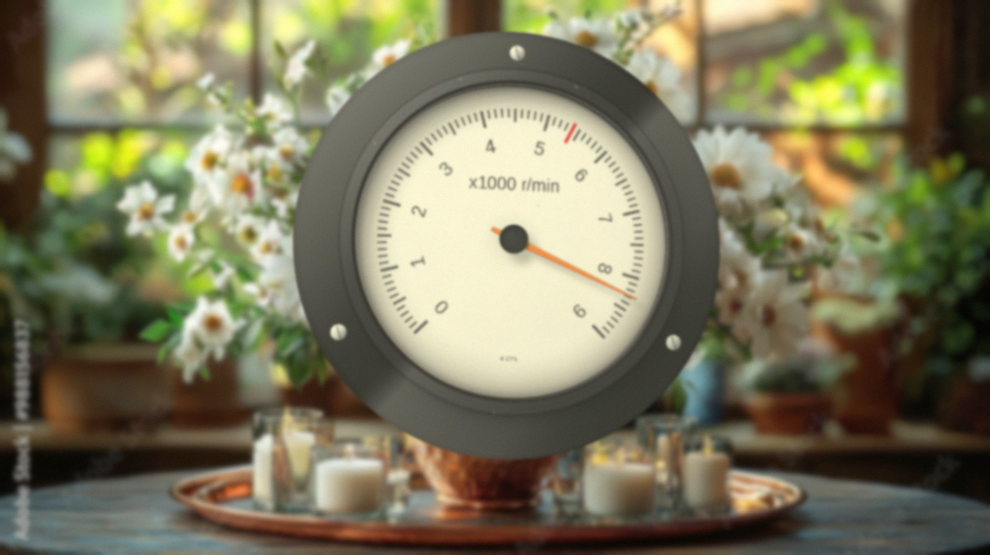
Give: 8300,rpm
